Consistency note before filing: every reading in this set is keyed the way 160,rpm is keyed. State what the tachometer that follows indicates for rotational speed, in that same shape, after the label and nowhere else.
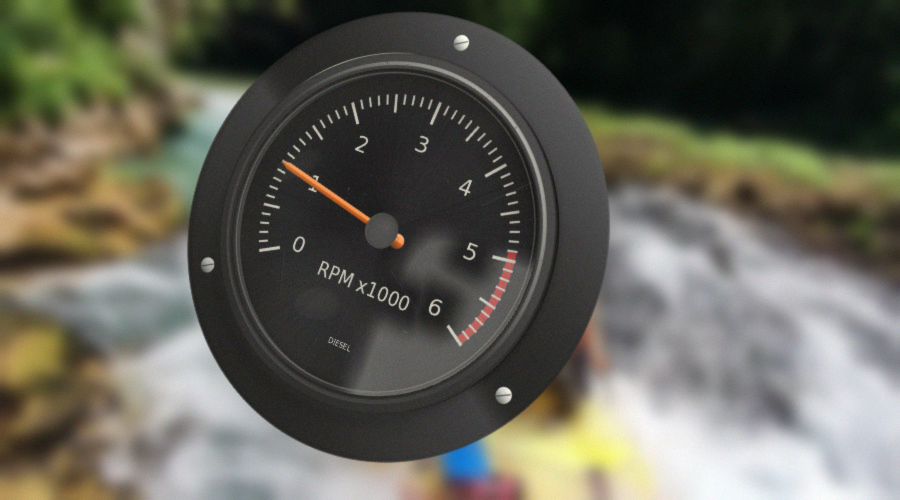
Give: 1000,rpm
